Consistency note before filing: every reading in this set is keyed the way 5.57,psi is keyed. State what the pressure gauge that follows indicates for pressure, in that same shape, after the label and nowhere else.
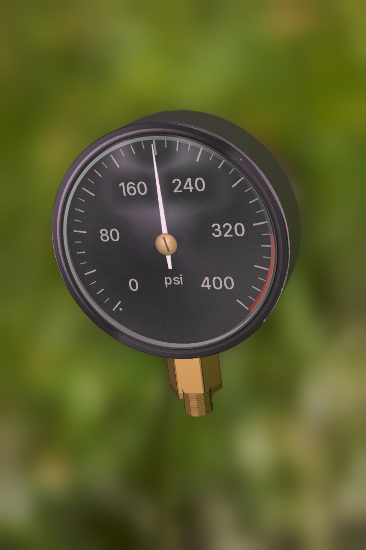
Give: 200,psi
